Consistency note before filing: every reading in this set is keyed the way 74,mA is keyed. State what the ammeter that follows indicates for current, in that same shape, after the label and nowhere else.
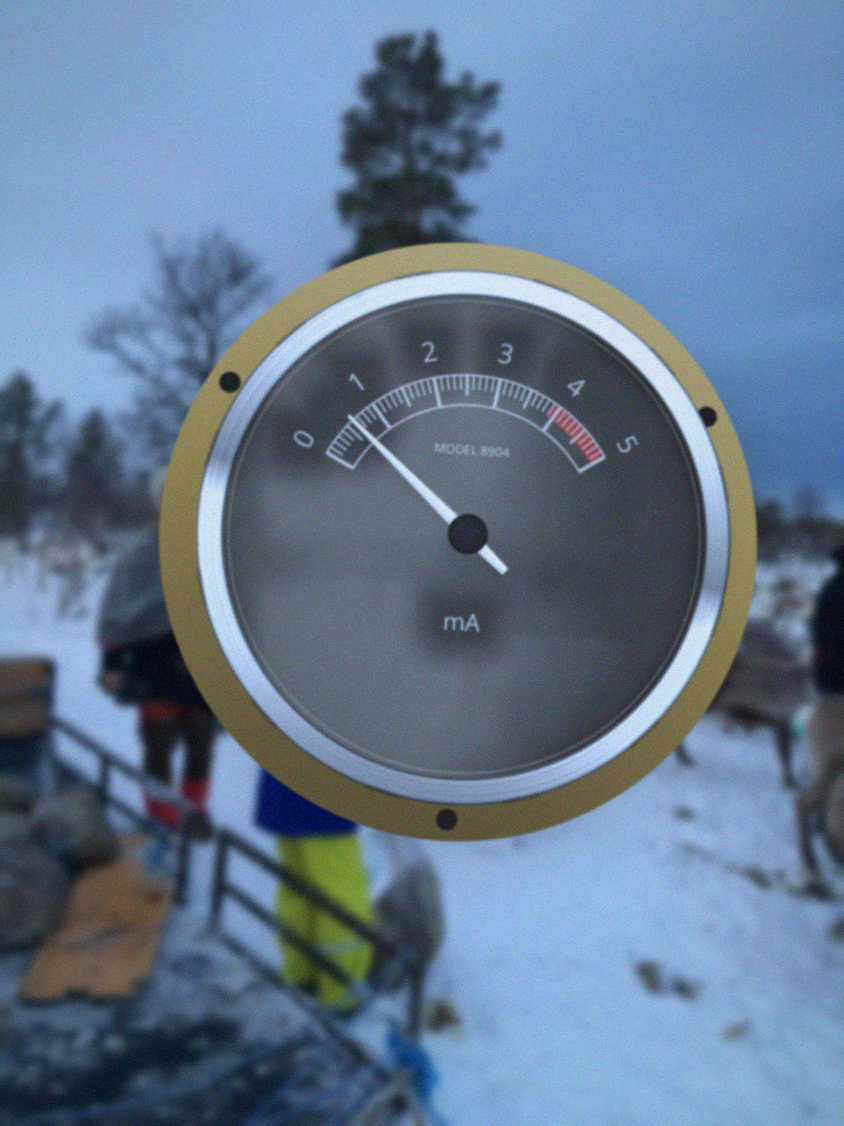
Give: 0.6,mA
